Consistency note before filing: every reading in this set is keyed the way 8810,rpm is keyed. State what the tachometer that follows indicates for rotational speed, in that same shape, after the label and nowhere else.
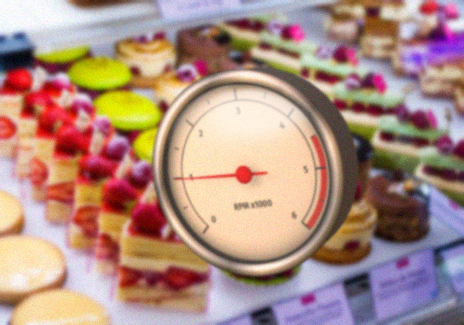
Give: 1000,rpm
